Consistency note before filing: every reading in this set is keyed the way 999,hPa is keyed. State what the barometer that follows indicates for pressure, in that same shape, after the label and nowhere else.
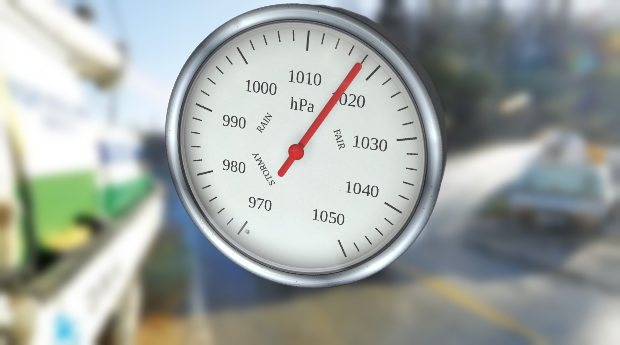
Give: 1018,hPa
